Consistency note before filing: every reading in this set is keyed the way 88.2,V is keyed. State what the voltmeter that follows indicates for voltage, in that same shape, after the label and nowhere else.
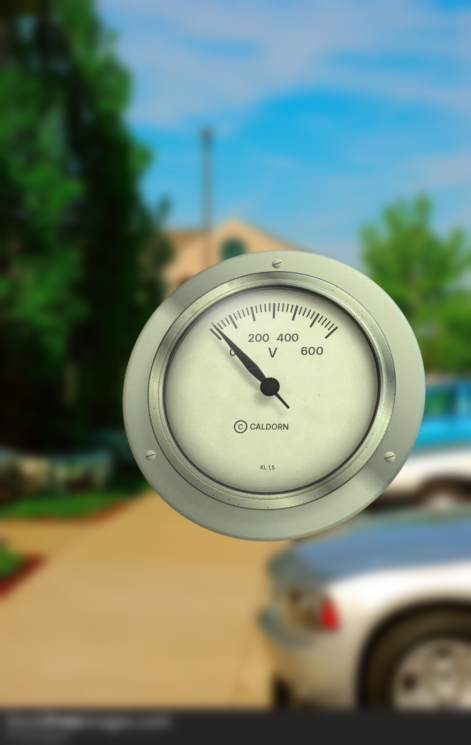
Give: 20,V
